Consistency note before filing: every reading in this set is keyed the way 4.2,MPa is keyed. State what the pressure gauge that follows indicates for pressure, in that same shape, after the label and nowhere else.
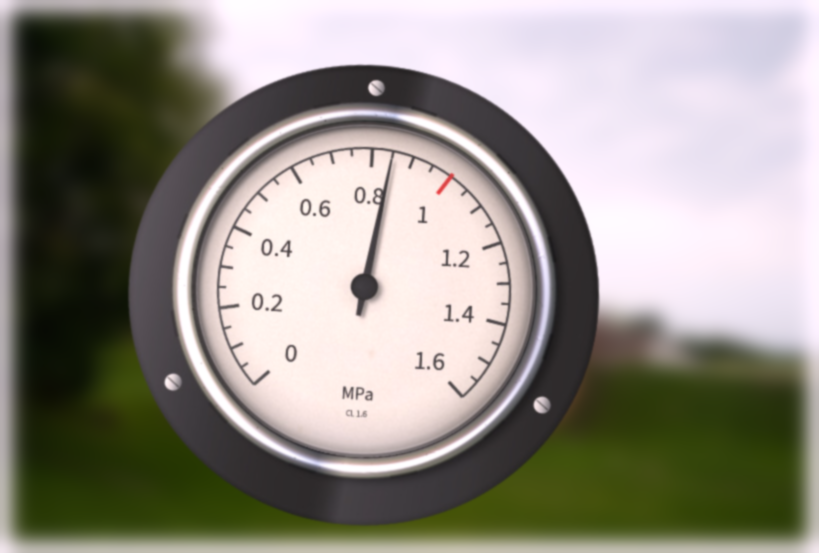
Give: 0.85,MPa
